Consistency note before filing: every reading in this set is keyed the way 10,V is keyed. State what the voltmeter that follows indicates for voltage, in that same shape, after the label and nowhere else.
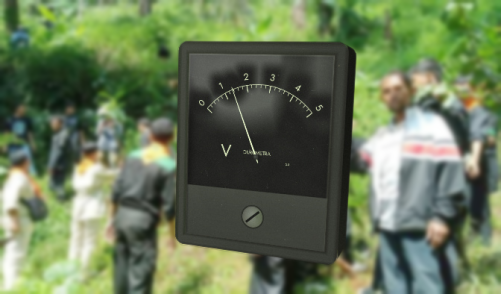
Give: 1.4,V
